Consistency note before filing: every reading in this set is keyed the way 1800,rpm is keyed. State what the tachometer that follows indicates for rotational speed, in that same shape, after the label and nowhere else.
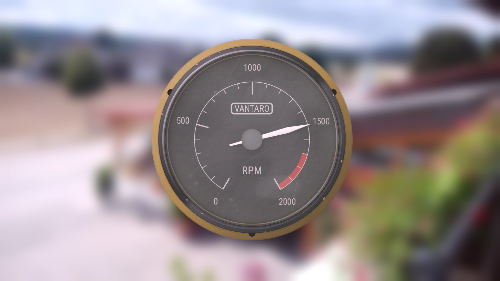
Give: 1500,rpm
